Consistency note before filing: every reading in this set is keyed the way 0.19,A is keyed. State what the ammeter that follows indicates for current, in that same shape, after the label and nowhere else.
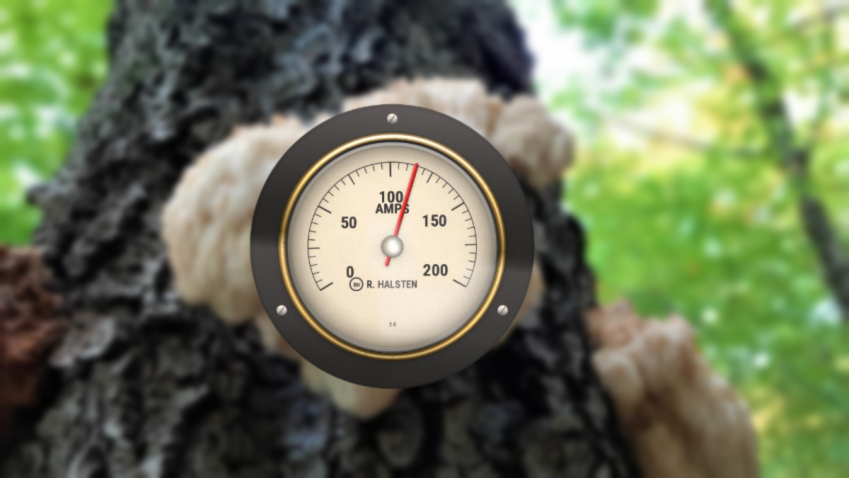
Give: 115,A
